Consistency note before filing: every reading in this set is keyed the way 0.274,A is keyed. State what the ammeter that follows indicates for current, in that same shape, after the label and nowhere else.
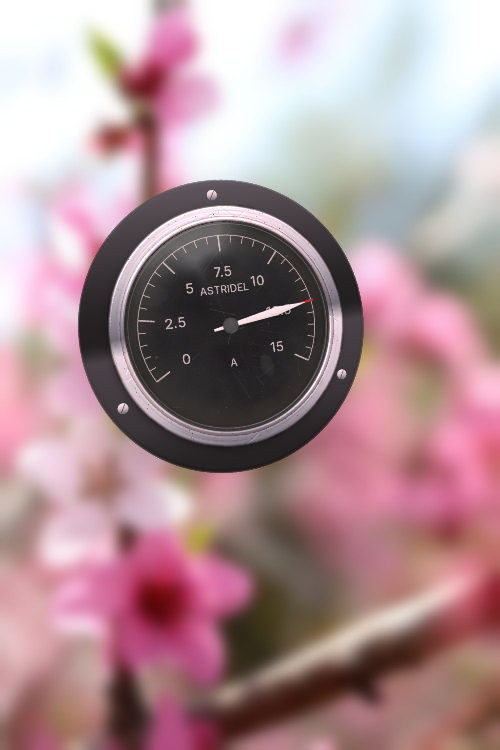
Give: 12.5,A
